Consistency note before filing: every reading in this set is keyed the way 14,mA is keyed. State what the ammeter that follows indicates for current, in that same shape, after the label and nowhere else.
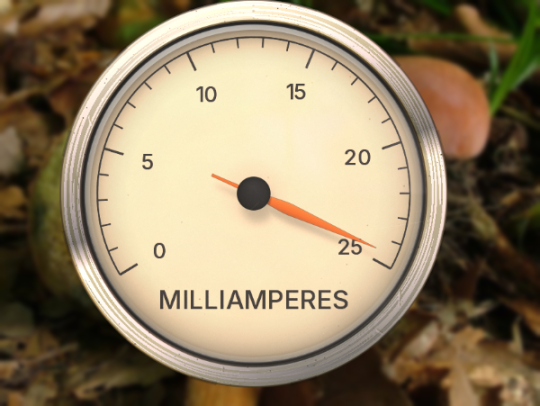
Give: 24.5,mA
